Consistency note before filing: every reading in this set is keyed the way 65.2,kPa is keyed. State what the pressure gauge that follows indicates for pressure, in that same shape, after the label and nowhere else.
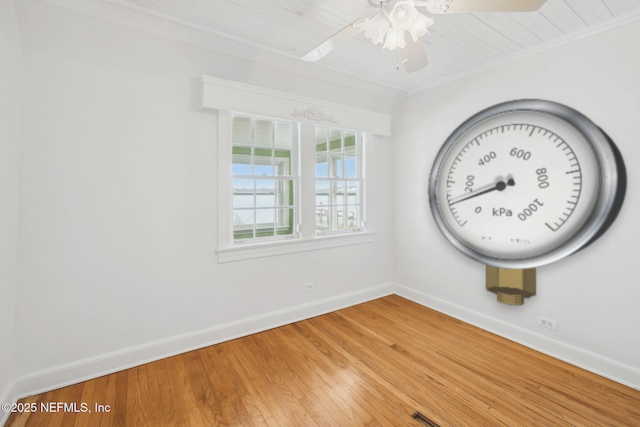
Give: 100,kPa
